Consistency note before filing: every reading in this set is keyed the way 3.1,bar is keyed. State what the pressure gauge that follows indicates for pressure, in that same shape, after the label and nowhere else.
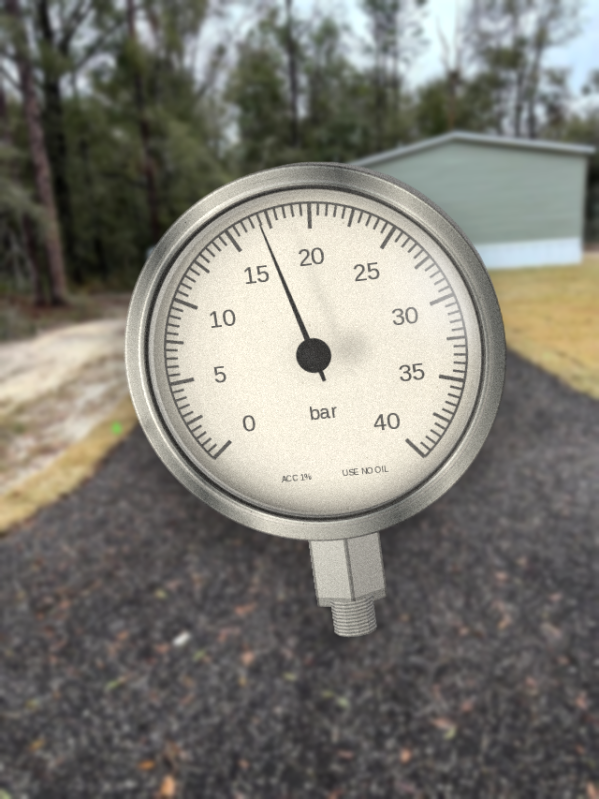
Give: 17,bar
